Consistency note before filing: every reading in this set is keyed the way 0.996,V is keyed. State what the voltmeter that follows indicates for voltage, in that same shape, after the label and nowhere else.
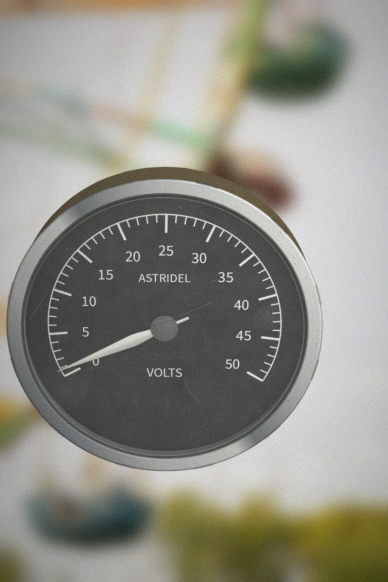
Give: 1,V
